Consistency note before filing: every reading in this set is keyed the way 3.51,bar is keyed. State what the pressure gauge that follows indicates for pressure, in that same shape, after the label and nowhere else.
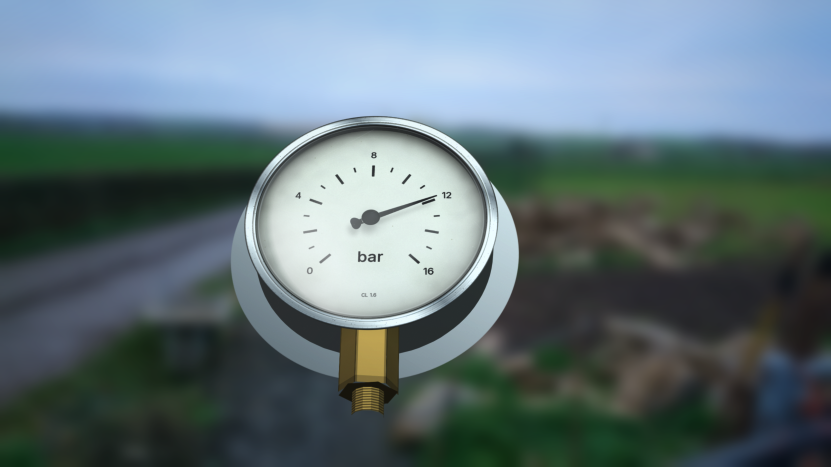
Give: 12,bar
